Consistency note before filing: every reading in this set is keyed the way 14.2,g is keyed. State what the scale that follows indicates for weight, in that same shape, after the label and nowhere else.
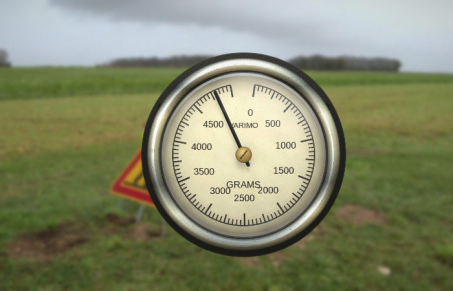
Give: 4800,g
